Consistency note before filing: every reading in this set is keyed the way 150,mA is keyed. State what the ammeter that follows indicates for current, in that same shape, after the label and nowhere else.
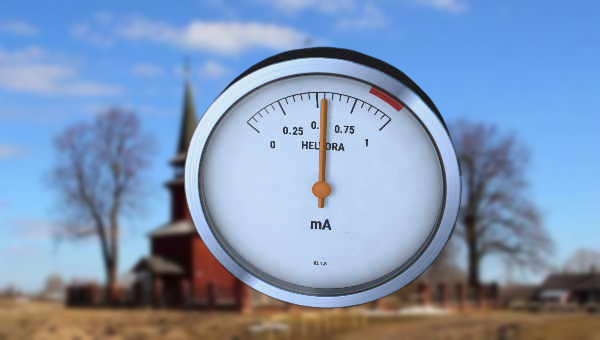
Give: 0.55,mA
